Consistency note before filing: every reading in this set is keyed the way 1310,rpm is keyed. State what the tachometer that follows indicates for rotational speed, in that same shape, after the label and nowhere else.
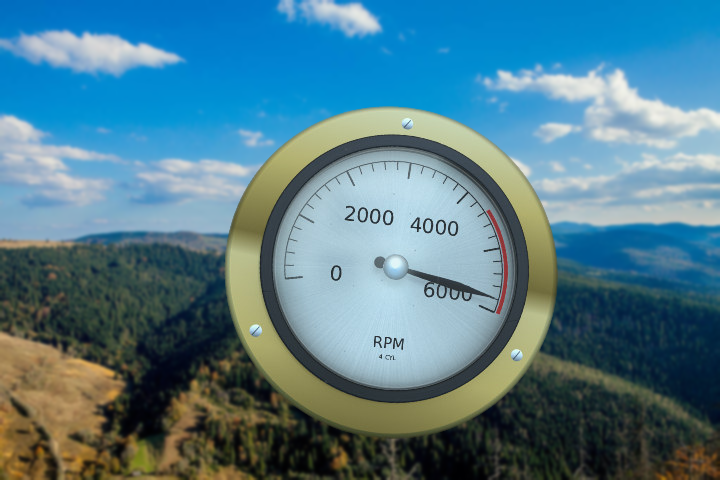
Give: 5800,rpm
